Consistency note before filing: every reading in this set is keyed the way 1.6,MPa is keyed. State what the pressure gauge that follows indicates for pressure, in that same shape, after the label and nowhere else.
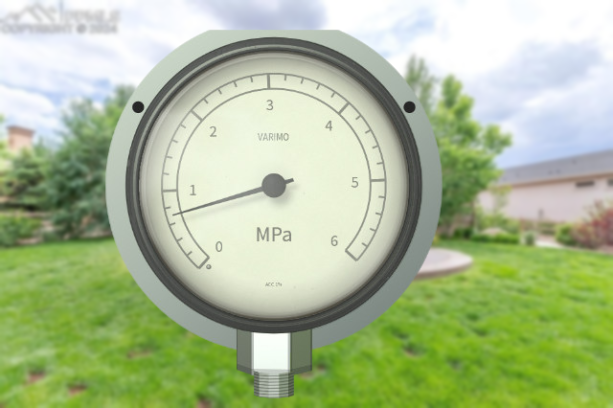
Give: 0.7,MPa
